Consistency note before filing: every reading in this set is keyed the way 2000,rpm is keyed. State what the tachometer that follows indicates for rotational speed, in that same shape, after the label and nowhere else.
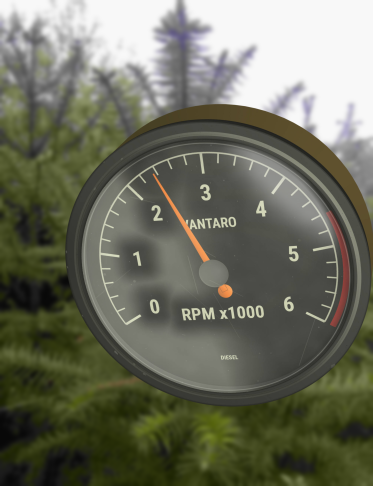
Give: 2400,rpm
